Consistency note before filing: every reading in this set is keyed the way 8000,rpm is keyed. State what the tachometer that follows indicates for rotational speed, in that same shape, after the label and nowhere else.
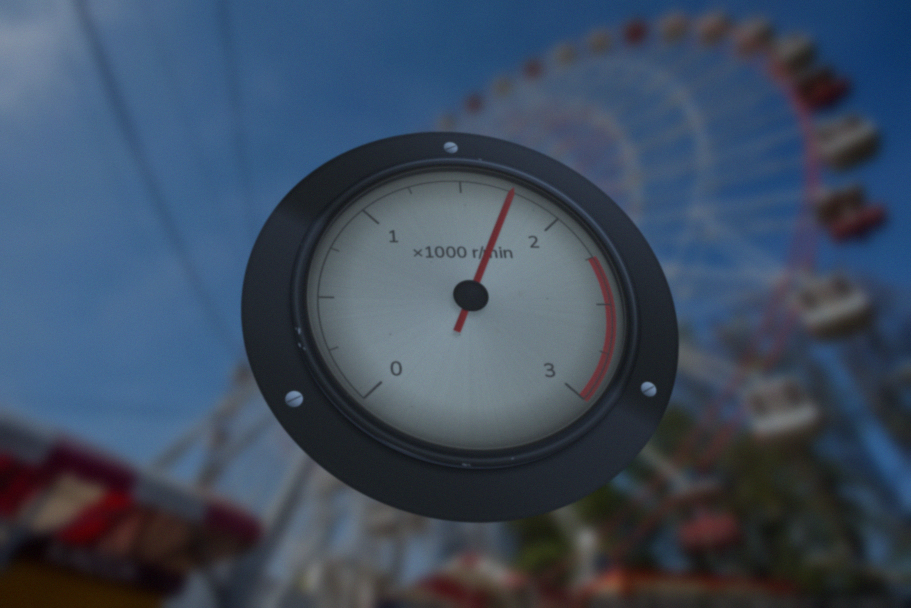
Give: 1750,rpm
